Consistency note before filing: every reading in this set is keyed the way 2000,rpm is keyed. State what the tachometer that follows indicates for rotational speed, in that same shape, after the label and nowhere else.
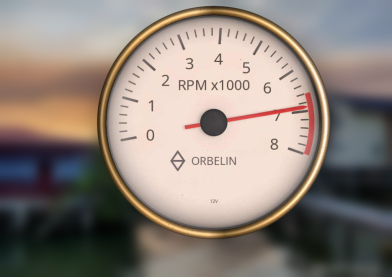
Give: 6900,rpm
